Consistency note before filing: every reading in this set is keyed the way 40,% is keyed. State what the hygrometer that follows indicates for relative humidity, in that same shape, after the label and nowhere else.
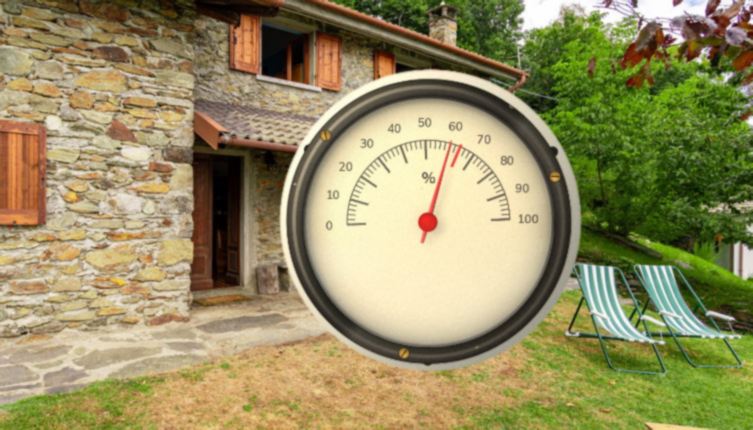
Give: 60,%
